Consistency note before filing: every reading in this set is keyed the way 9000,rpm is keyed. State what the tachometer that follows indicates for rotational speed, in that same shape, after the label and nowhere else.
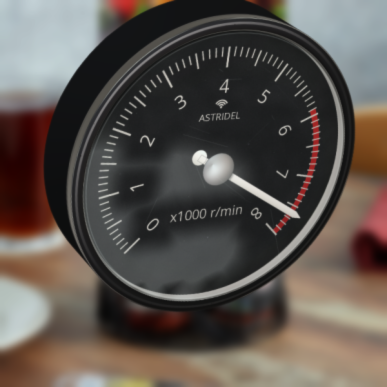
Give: 7600,rpm
